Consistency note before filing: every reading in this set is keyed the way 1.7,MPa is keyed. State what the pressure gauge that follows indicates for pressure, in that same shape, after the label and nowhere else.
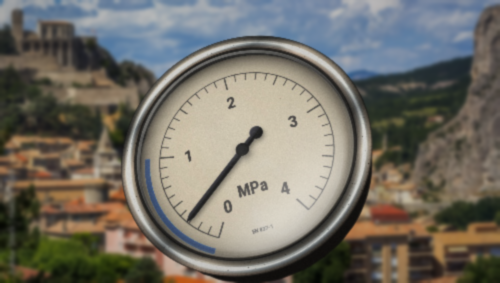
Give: 0.3,MPa
